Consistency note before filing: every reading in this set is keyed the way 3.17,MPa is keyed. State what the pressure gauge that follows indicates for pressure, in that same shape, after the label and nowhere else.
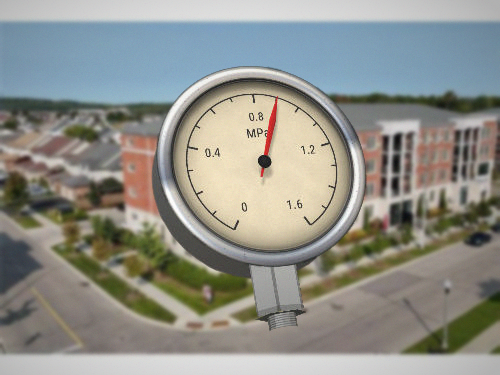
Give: 0.9,MPa
